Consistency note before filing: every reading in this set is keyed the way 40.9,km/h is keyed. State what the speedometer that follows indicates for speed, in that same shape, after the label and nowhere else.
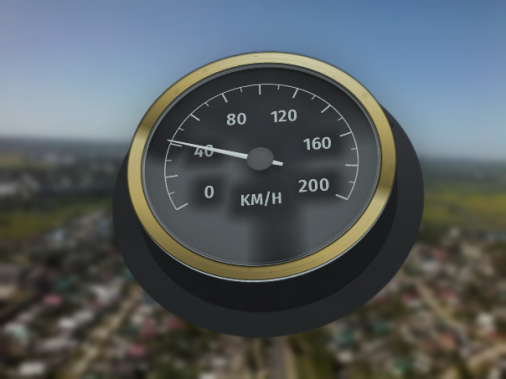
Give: 40,km/h
